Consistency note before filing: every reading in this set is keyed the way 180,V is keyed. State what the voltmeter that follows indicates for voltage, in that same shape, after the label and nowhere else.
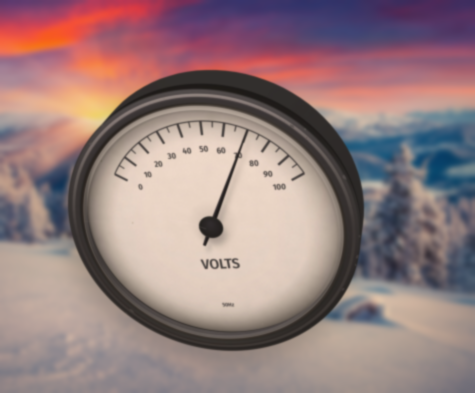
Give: 70,V
